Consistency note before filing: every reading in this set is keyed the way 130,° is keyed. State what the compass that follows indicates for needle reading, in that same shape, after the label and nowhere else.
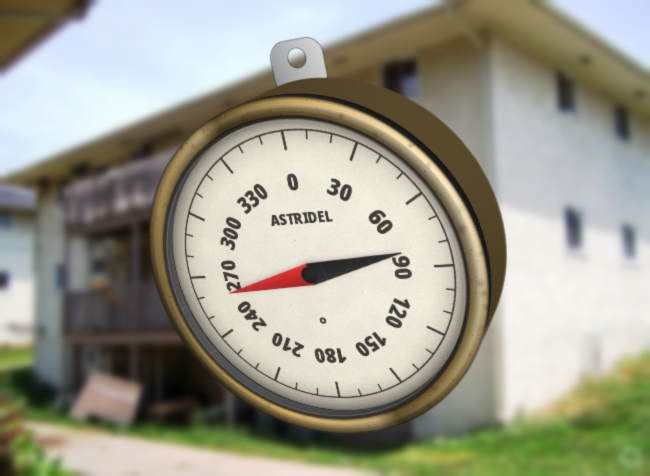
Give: 260,°
